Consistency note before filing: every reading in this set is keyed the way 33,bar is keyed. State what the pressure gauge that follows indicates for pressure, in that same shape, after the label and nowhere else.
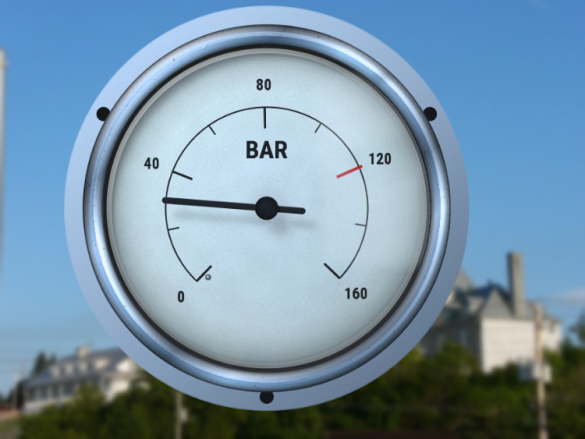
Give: 30,bar
